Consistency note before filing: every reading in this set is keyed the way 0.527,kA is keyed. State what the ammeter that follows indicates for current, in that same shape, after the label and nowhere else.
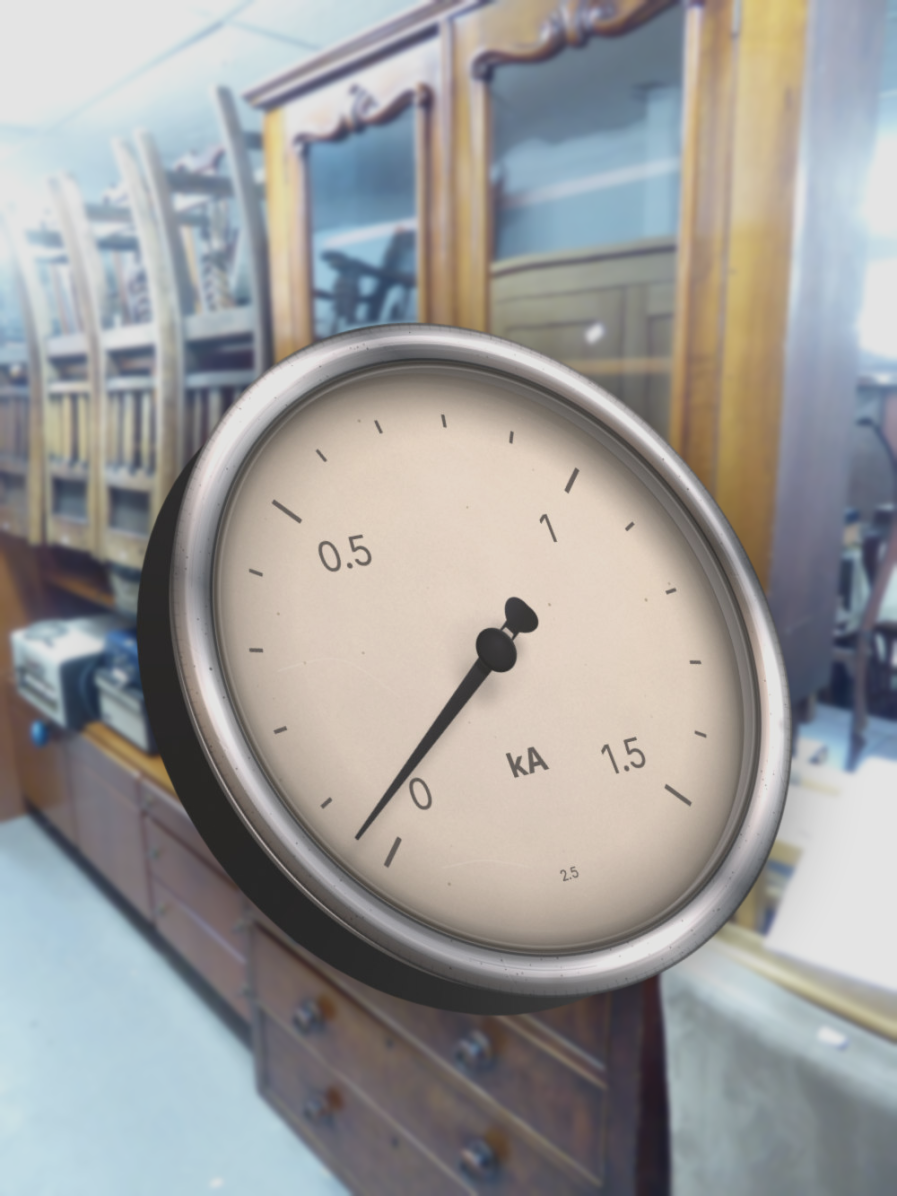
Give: 0.05,kA
